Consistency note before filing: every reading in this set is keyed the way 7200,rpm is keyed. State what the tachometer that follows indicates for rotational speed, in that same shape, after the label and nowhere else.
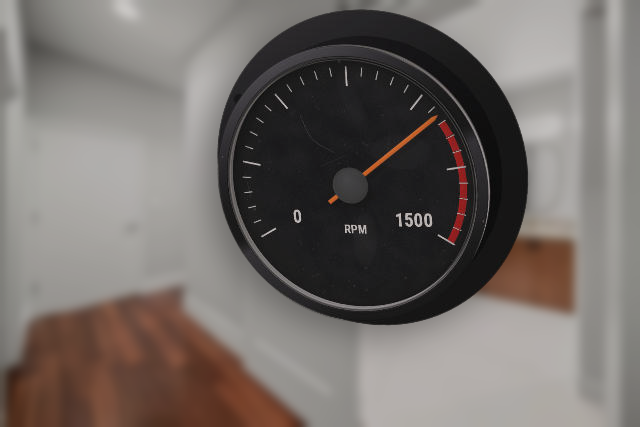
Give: 1075,rpm
